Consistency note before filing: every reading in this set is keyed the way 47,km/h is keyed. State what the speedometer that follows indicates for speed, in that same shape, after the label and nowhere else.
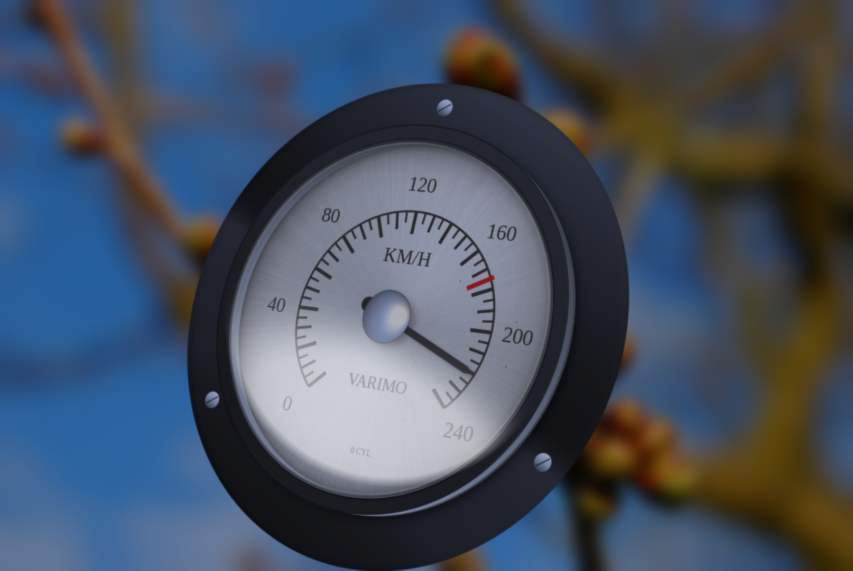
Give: 220,km/h
